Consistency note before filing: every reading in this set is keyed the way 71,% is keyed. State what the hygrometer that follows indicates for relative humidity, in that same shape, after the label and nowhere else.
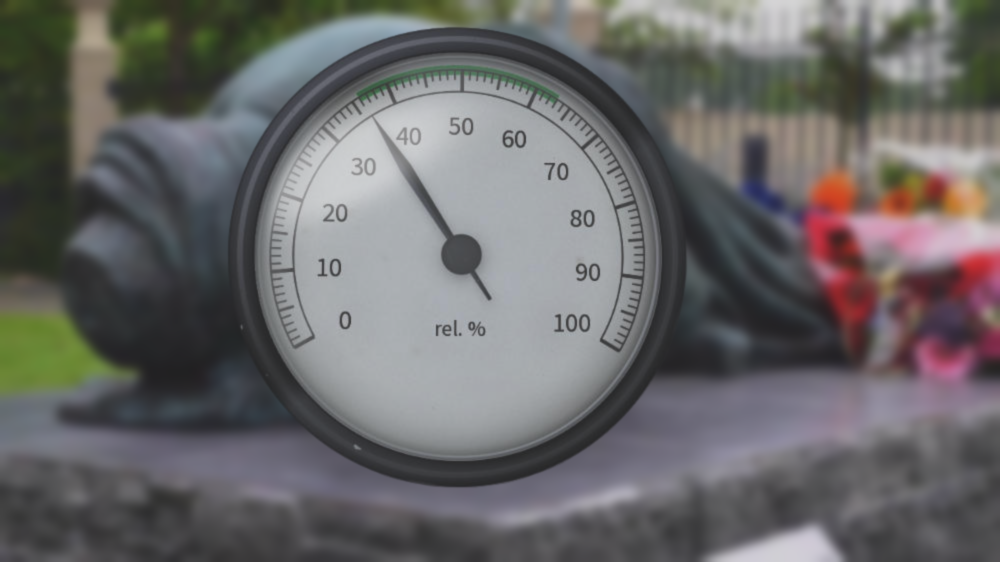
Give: 36,%
